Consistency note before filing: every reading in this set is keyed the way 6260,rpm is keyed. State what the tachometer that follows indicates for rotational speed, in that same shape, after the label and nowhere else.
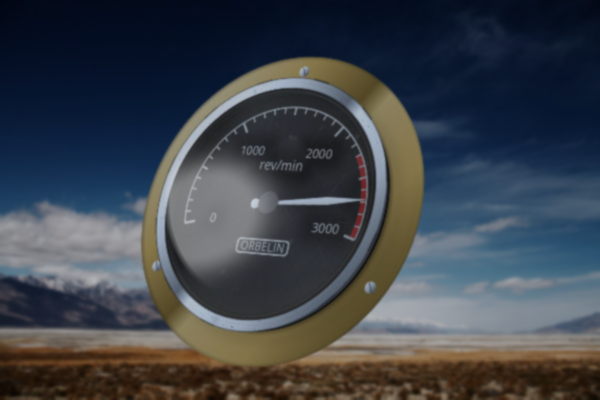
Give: 2700,rpm
